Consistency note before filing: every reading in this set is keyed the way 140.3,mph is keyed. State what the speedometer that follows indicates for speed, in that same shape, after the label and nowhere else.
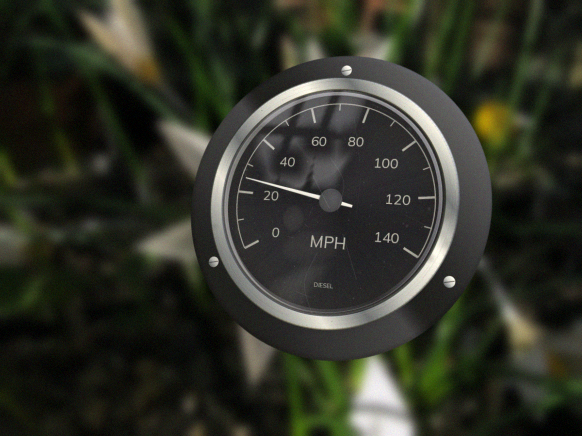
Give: 25,mph
